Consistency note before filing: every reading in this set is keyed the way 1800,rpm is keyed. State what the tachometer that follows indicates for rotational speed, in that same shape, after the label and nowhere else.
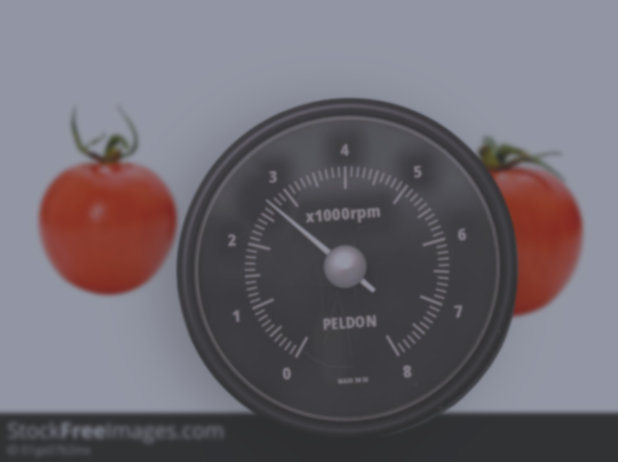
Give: 2700,rpm
